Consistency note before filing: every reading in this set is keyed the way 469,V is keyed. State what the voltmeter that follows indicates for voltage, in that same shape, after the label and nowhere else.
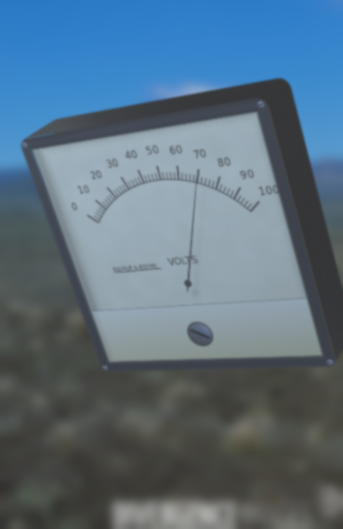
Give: 70,V
